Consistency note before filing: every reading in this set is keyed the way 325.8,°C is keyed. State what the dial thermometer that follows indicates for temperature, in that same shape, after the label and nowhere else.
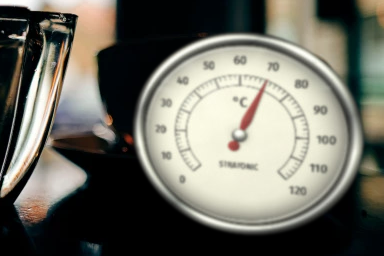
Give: 70,°C
